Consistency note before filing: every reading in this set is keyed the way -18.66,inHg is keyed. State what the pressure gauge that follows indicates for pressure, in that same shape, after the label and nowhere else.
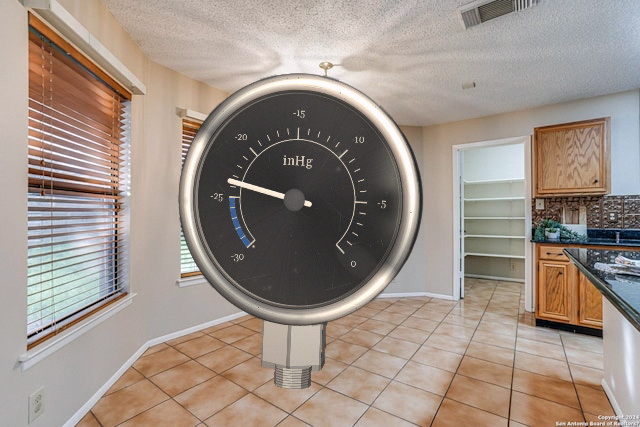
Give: -23.5,inHg
